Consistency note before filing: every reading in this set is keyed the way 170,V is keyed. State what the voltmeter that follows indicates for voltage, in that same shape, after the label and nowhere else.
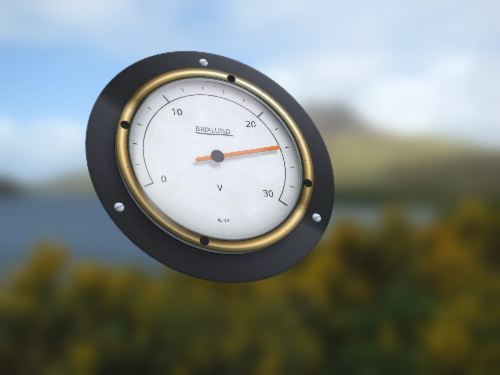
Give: 24,V
